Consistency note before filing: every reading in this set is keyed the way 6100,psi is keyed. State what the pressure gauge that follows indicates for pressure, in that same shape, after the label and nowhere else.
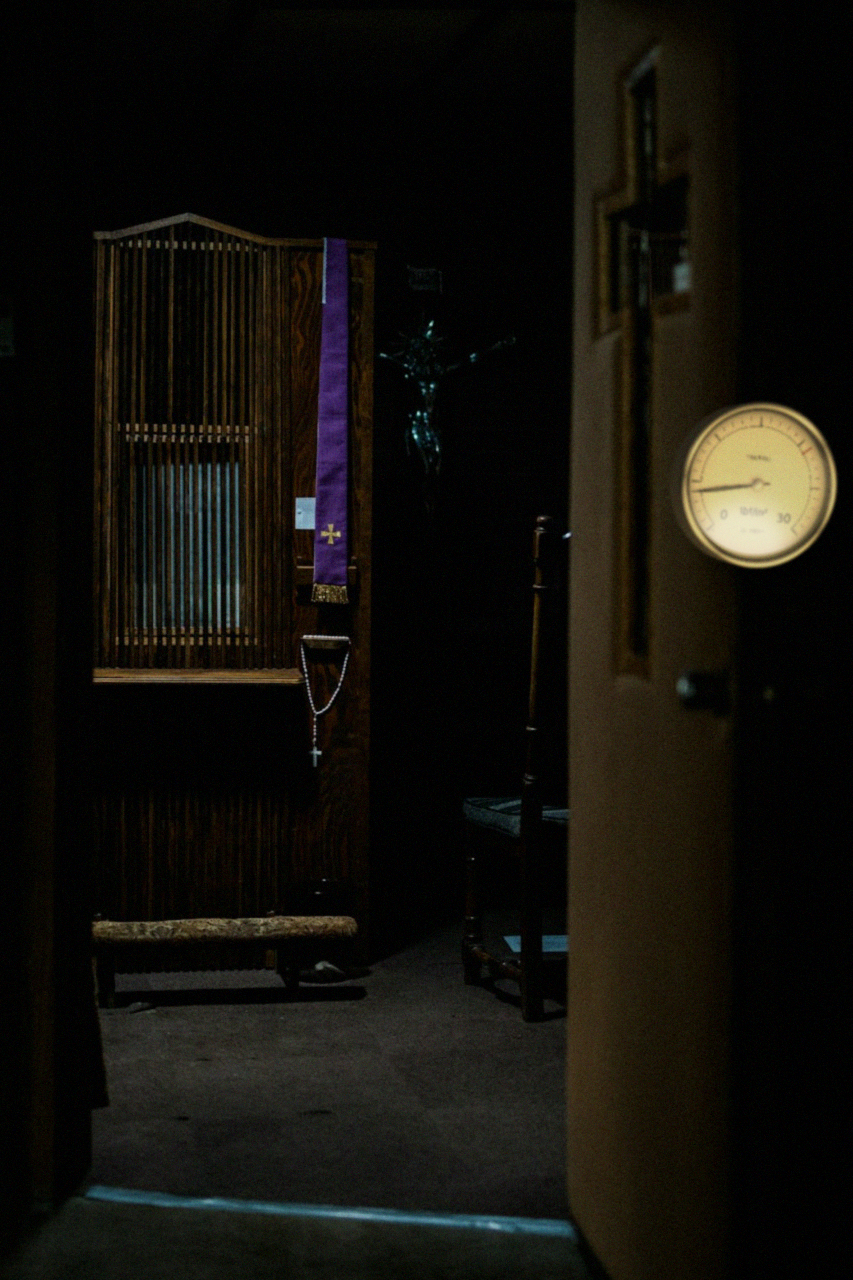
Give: 4,psi
